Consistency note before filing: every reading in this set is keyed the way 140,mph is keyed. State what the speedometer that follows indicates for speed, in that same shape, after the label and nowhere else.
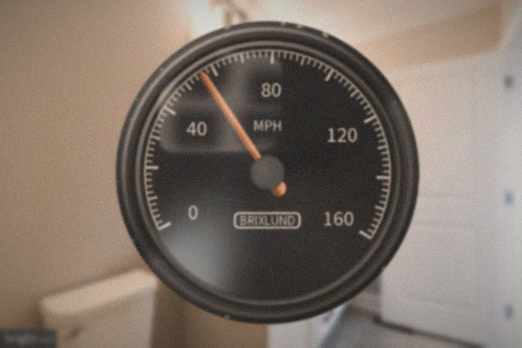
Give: 56,mph
